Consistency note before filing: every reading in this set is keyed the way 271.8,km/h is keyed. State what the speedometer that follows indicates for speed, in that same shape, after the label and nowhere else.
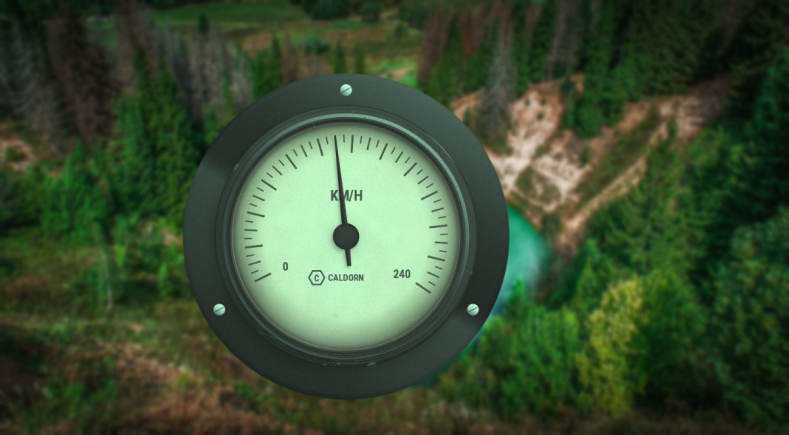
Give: 110,km/h
